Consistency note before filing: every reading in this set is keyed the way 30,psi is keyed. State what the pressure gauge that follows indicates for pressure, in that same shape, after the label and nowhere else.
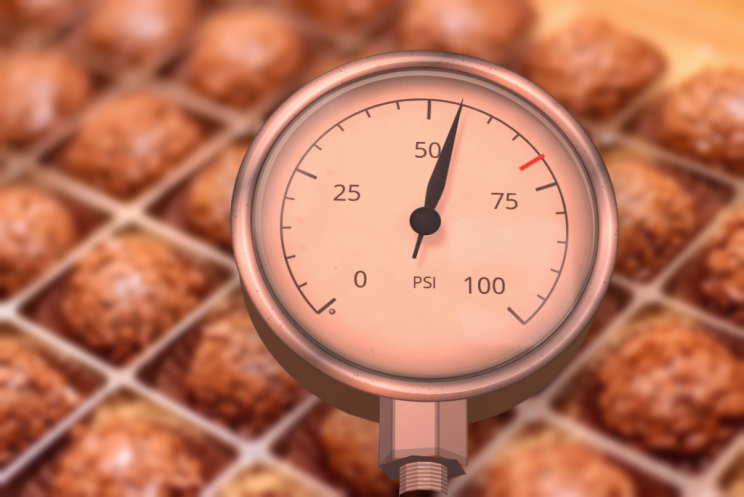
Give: 55,psi
